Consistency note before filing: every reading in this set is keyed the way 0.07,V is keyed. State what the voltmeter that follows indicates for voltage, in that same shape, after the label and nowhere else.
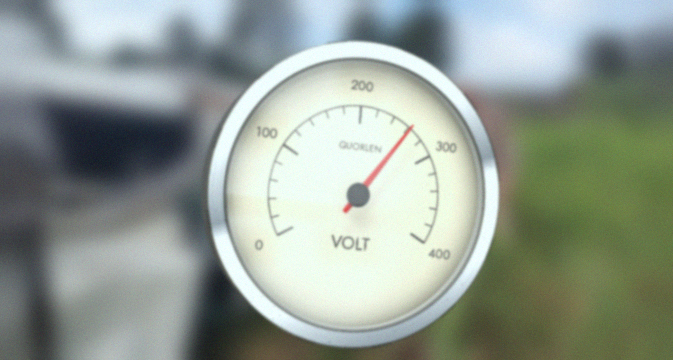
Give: 260,V
